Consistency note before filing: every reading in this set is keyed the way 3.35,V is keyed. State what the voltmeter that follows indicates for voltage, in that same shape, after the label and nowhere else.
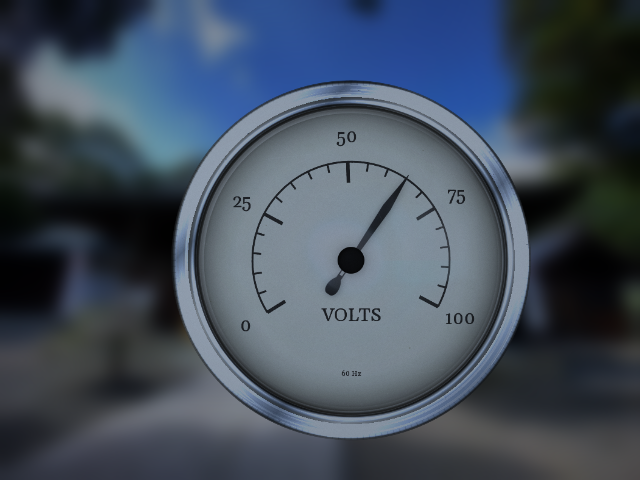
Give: 65,V
